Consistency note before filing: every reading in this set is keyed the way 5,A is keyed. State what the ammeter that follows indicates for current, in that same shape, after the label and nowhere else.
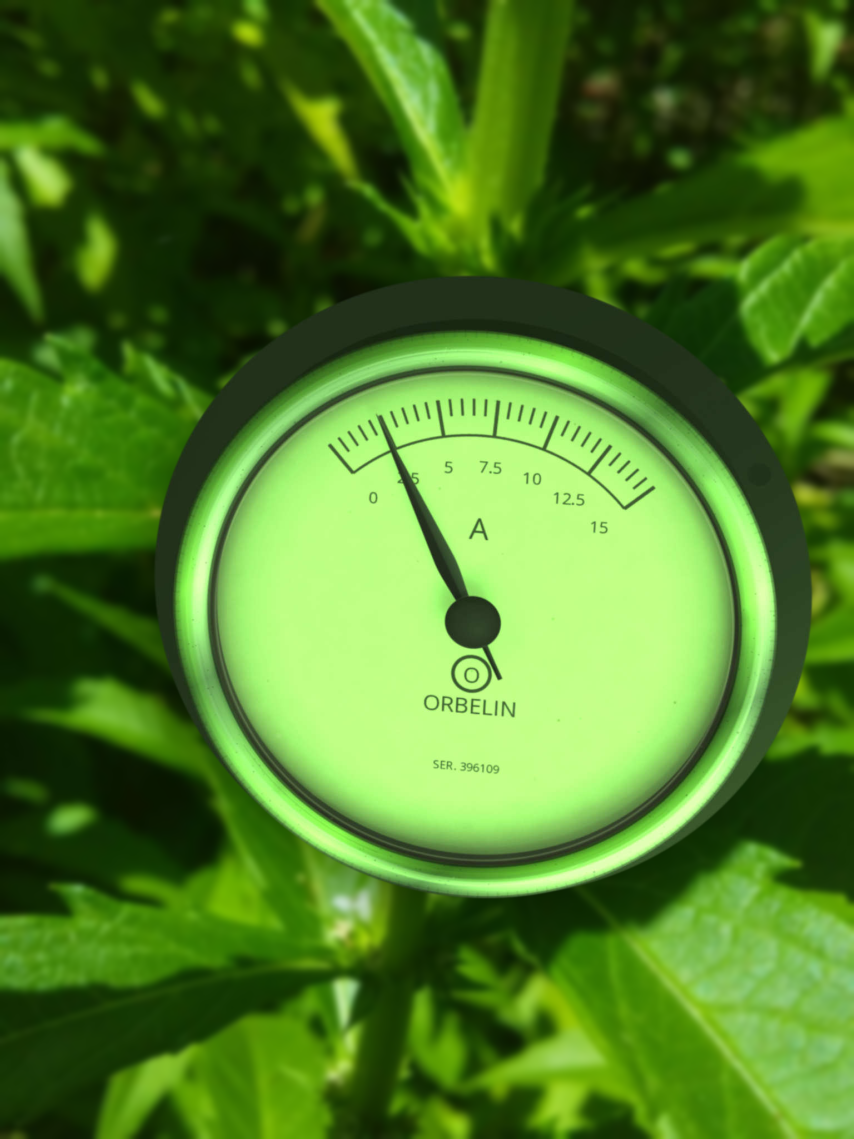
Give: 2.5,A
